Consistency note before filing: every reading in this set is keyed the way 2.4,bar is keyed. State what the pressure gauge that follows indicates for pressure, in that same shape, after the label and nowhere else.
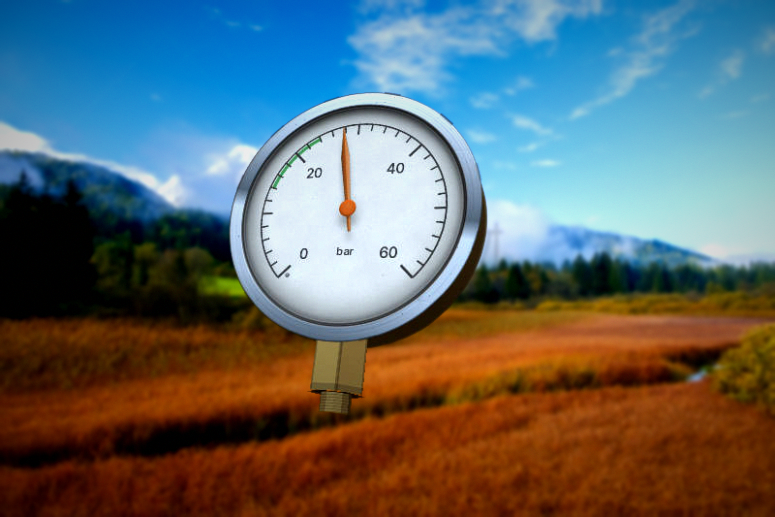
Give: 28,bar
